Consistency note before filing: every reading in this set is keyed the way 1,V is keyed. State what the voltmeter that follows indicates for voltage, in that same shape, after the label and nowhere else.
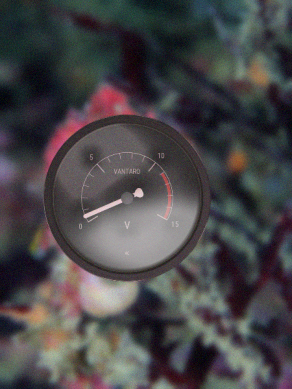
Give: 0.5,V
